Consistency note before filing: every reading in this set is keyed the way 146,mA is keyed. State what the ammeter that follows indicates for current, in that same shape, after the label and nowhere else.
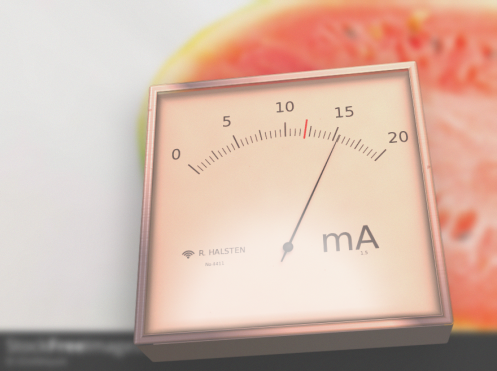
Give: 15.5,mA
